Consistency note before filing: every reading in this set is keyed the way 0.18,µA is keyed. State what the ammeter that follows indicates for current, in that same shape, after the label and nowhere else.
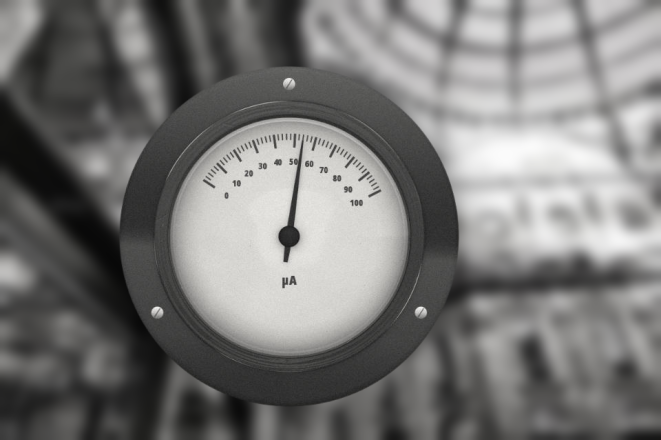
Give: 54,µA
